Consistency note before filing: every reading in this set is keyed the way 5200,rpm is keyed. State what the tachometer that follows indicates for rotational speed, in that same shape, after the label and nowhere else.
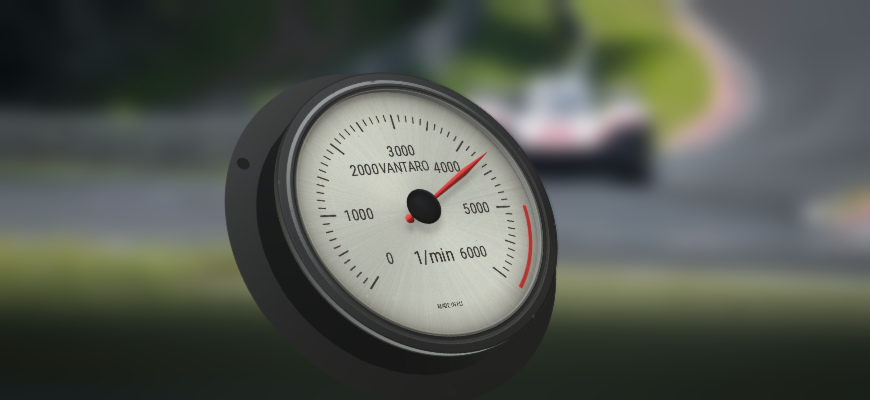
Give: 4300,rpm
